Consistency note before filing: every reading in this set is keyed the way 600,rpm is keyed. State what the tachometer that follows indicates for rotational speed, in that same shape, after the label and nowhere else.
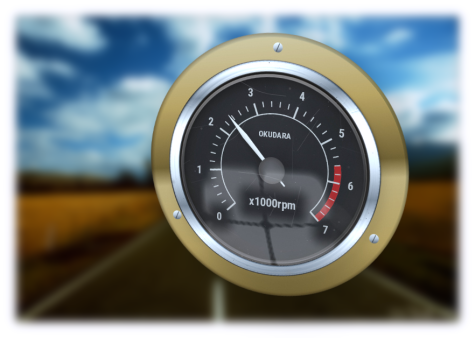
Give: 2400,rpm
